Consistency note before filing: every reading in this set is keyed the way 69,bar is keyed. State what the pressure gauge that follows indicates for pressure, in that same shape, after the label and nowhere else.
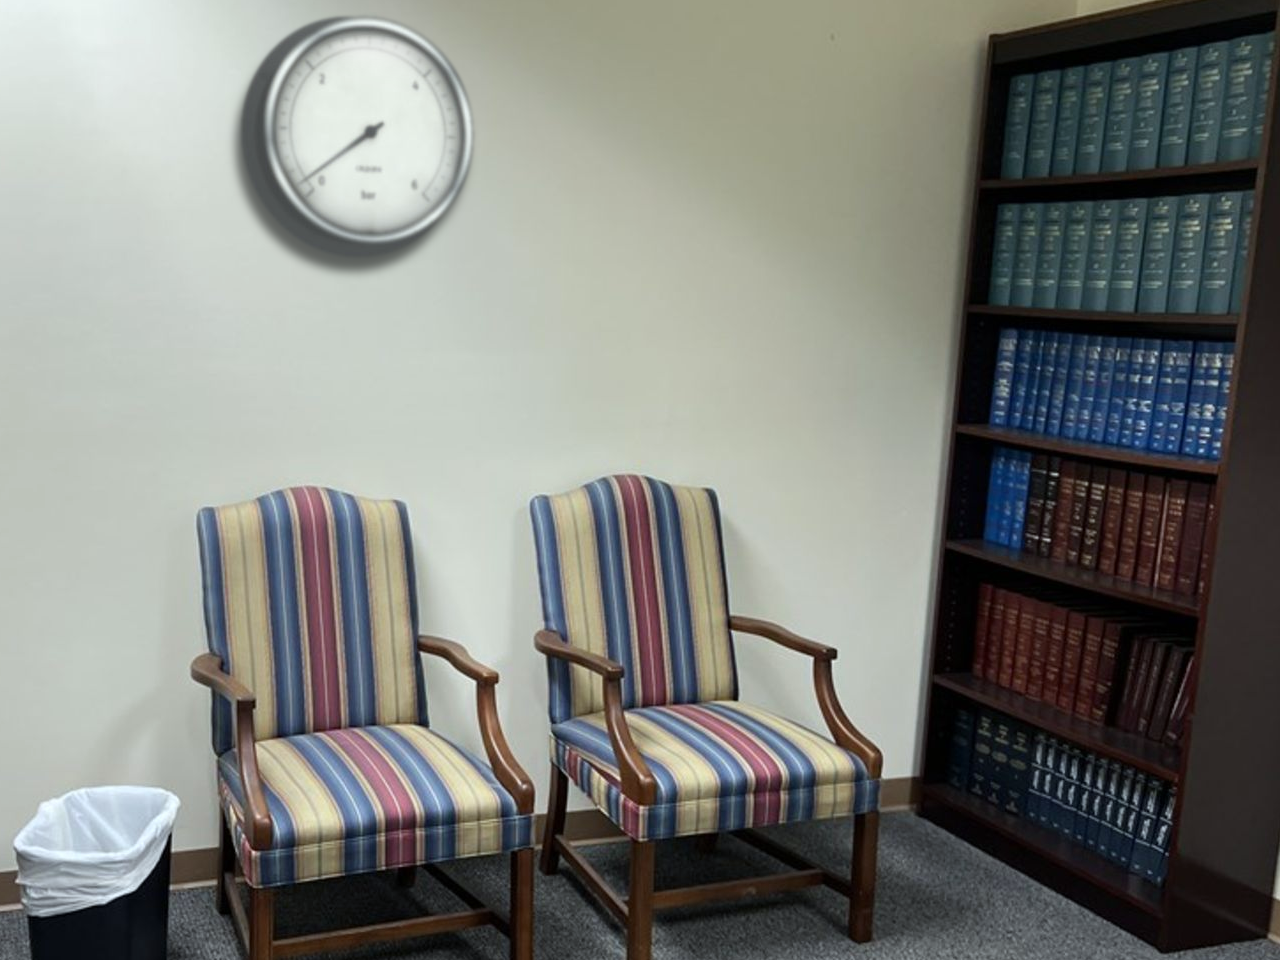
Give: 0.2,bar
